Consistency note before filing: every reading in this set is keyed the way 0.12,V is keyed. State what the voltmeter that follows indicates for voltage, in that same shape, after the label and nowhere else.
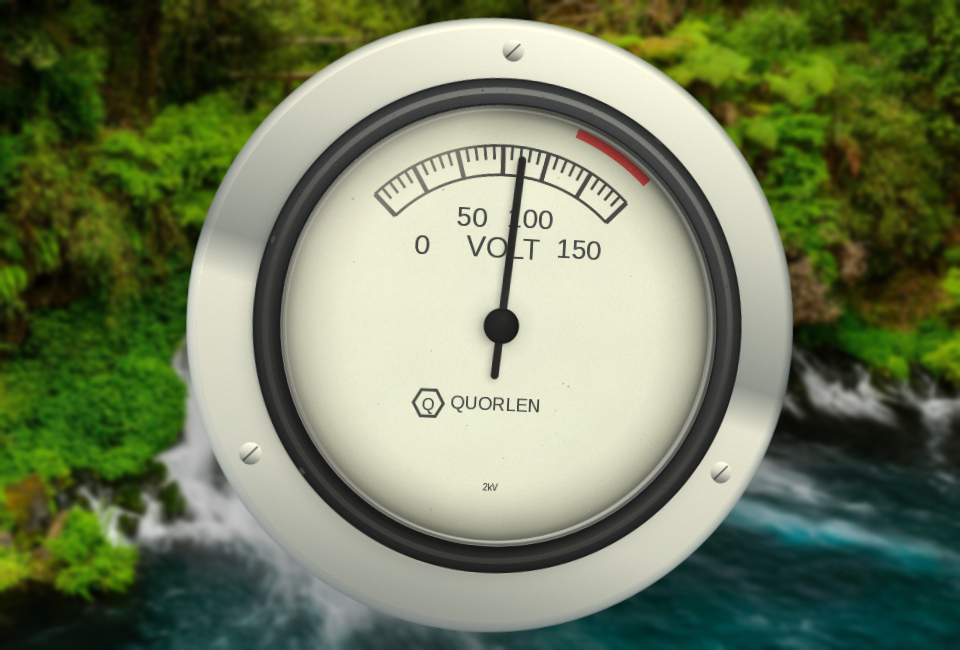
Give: 85,V
